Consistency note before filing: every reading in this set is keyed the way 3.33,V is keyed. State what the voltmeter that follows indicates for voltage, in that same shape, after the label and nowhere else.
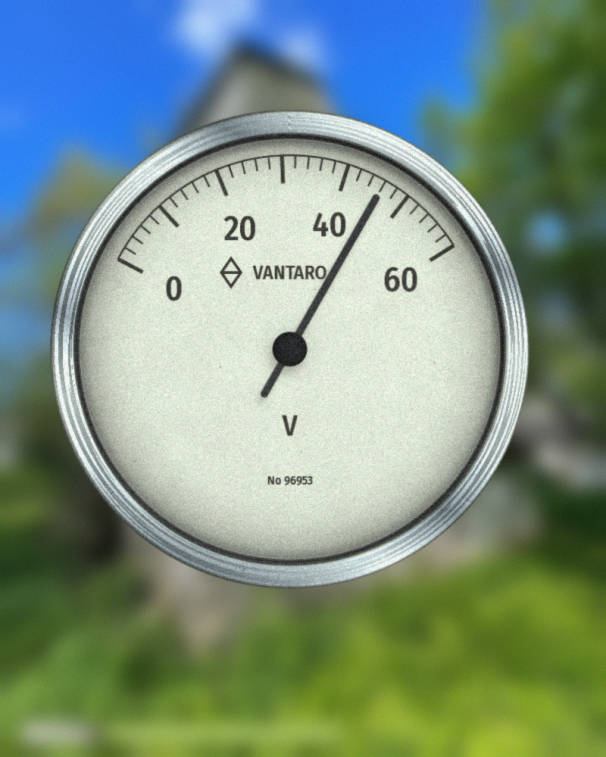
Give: 46,V
